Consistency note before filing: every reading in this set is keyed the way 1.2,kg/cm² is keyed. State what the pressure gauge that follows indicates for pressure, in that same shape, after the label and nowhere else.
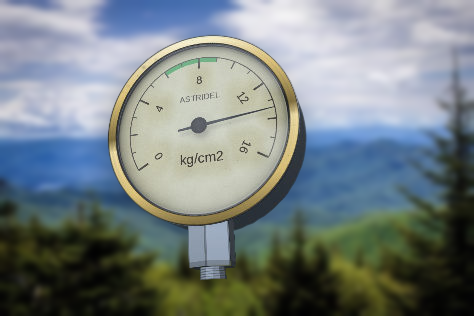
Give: 13.5,kg/cm²
